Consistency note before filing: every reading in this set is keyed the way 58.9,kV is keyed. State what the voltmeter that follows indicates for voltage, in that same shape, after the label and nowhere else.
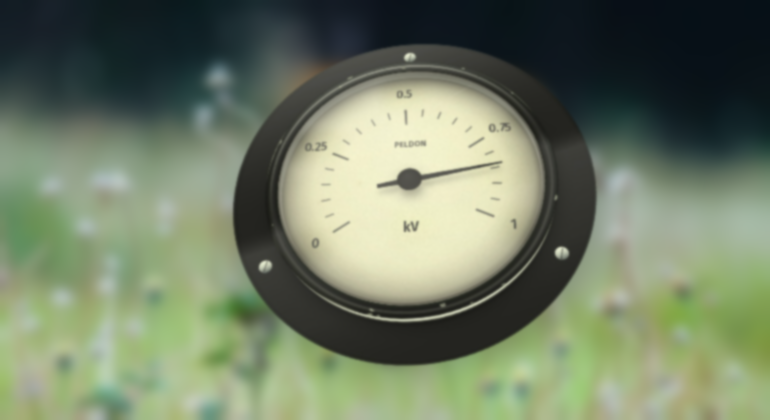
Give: 0.85,kV
